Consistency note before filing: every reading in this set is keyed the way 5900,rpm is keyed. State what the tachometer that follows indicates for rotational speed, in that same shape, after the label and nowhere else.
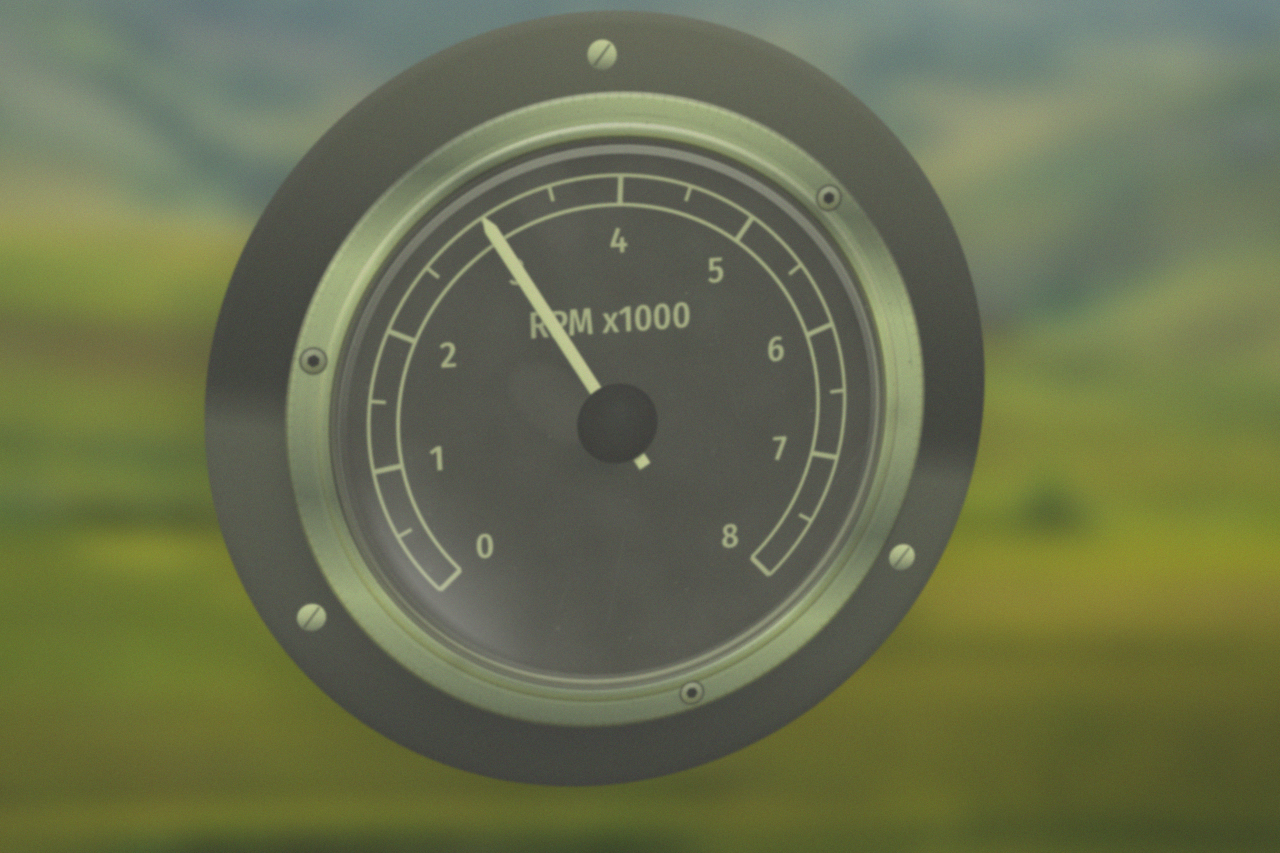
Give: 3000,rpm
